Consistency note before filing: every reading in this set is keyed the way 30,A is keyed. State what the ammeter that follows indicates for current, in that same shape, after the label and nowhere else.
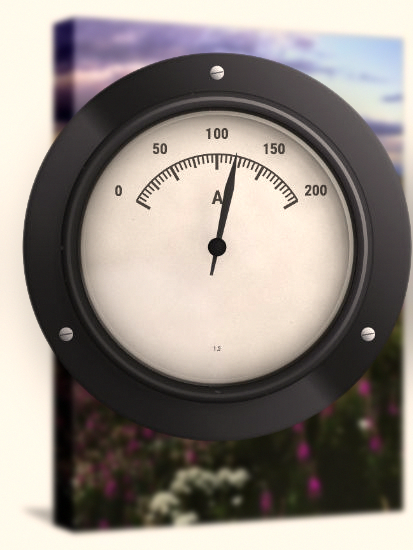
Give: 120,A
